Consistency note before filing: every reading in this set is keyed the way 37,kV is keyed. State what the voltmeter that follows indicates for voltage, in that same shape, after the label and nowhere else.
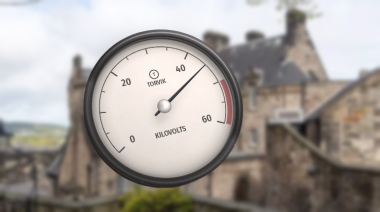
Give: 45,kV
